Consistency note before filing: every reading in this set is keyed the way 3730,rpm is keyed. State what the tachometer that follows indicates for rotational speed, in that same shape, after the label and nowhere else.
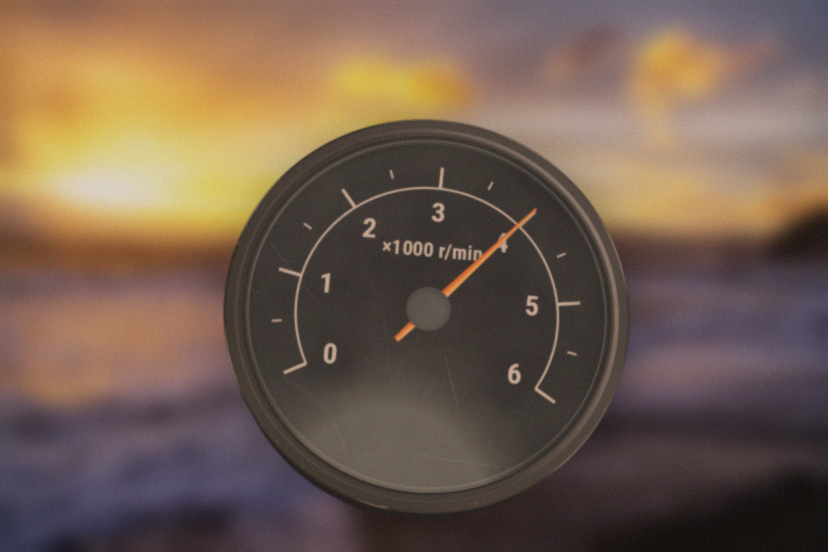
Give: 4000,rpm
